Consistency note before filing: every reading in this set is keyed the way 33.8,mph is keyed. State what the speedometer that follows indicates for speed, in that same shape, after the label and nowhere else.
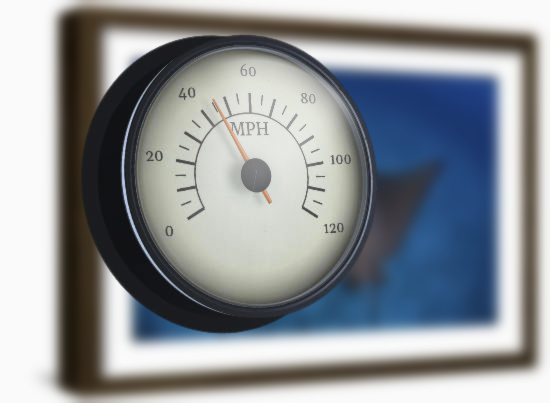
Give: 45,mph
